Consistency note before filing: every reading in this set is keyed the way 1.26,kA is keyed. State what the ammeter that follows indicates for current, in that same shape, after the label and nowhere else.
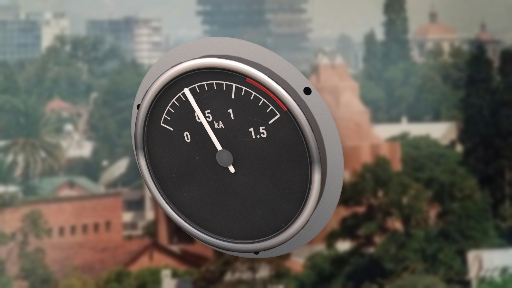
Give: 0.5,kA
